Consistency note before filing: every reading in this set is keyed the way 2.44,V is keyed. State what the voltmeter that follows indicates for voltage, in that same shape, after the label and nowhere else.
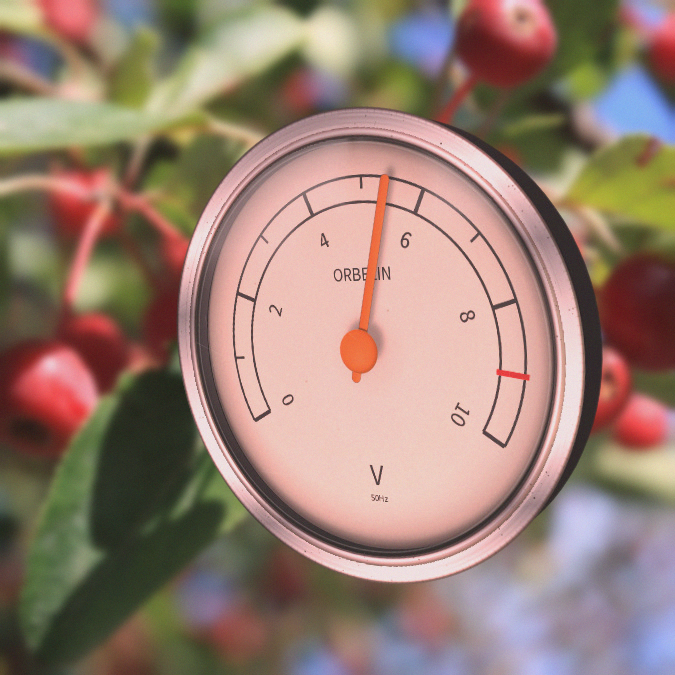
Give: 5.5,V
